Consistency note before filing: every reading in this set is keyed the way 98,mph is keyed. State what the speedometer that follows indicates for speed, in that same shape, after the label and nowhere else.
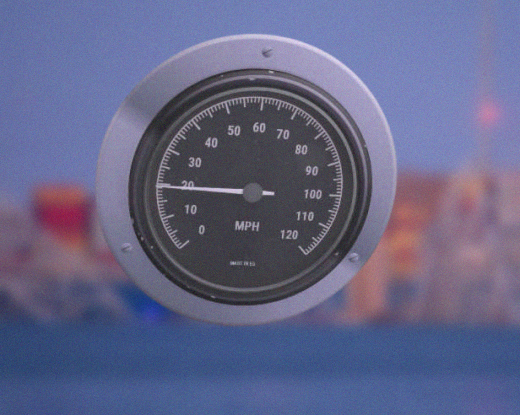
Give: 20,mph
